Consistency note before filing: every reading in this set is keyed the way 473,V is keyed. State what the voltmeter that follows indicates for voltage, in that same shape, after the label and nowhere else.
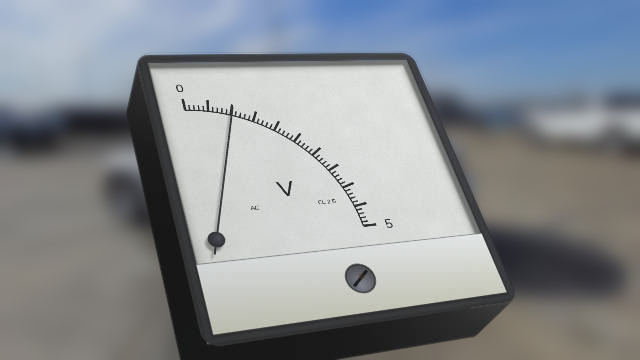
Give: 1,V
